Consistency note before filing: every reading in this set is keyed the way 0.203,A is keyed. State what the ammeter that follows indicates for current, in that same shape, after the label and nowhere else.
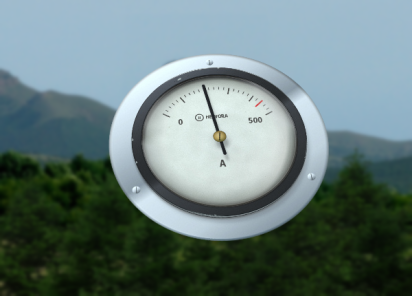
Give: 200,A
